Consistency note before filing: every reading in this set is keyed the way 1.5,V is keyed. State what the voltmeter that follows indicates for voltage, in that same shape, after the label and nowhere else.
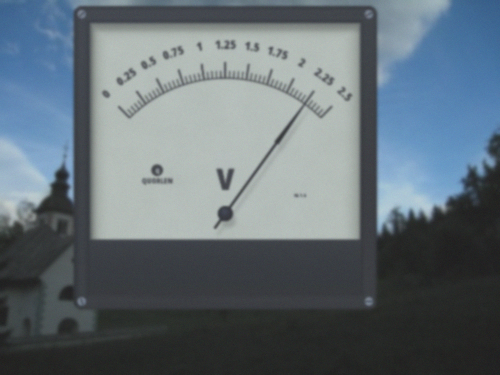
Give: 2.25,V
